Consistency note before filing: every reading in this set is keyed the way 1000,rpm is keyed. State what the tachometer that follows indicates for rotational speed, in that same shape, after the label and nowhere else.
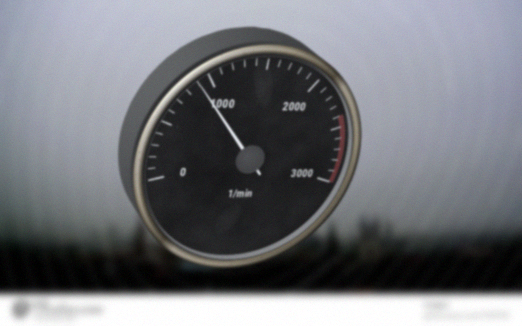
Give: 900,rpm
